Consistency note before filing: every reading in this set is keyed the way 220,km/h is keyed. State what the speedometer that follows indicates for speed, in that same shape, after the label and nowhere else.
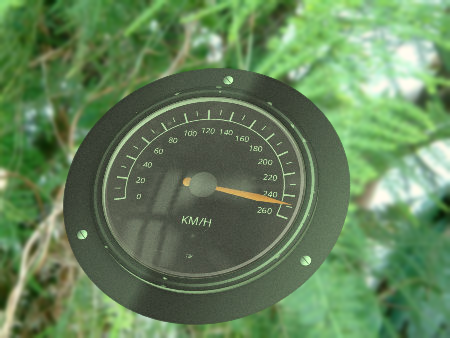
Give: 250,km/h
